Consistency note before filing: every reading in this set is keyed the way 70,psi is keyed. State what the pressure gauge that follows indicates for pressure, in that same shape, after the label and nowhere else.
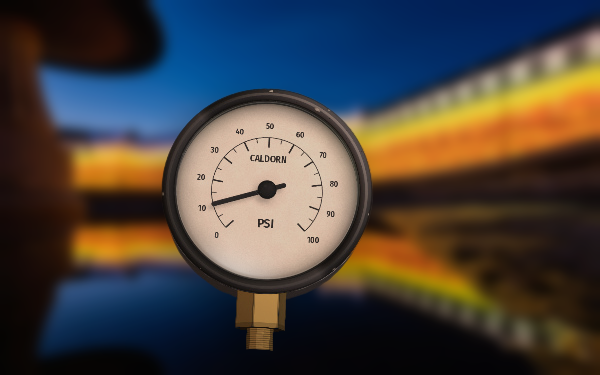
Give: 10,psi
